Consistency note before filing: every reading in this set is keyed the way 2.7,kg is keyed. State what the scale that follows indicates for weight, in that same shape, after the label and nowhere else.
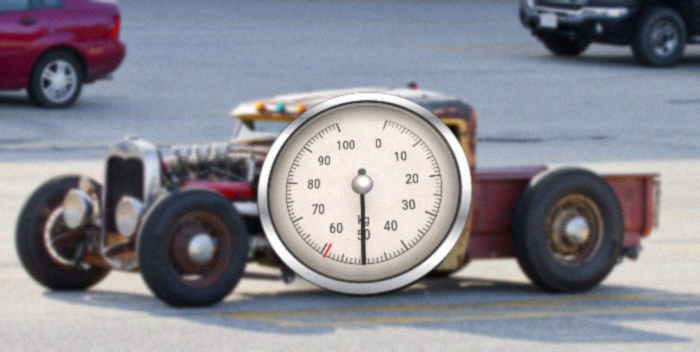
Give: 50,kg
